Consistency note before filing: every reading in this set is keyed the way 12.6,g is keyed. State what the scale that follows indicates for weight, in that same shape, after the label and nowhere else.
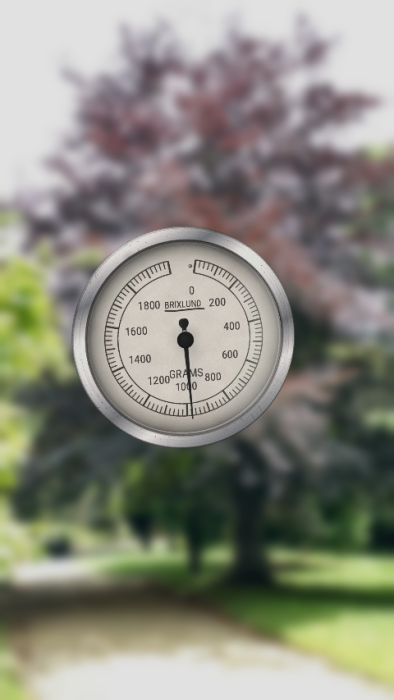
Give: 980,g
